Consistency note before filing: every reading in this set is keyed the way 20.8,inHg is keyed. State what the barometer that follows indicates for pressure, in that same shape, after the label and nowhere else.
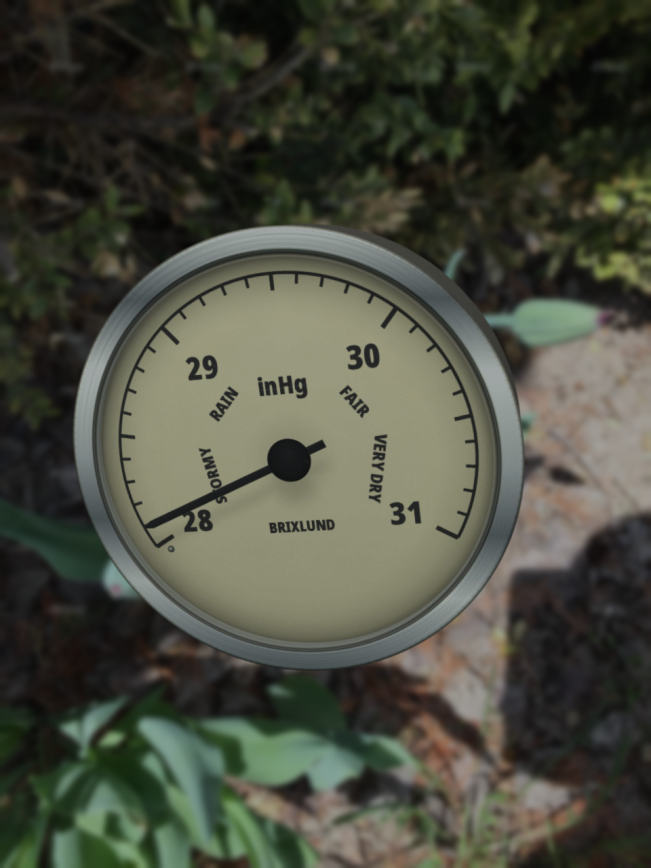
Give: 28.1,inHg
